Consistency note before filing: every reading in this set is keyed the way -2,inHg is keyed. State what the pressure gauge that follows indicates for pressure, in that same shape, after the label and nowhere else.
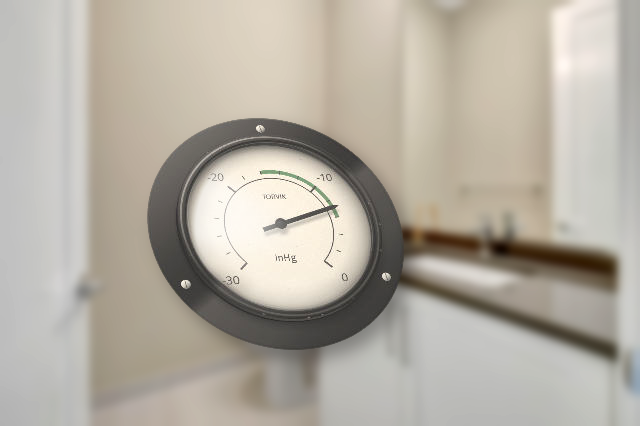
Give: -7,inHg
